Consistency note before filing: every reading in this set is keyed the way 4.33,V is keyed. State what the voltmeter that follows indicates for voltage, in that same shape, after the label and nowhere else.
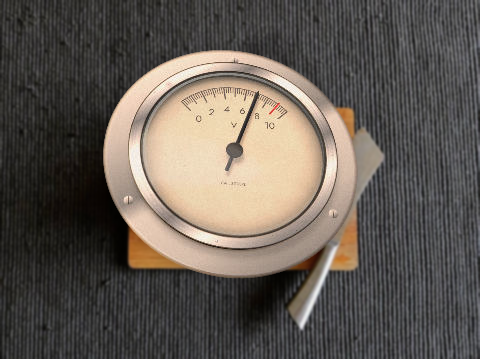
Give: 7,V
